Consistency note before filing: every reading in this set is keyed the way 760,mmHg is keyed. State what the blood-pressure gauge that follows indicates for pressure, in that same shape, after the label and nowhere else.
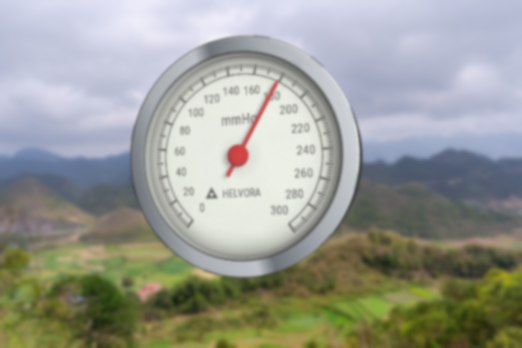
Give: 180,mmHg
